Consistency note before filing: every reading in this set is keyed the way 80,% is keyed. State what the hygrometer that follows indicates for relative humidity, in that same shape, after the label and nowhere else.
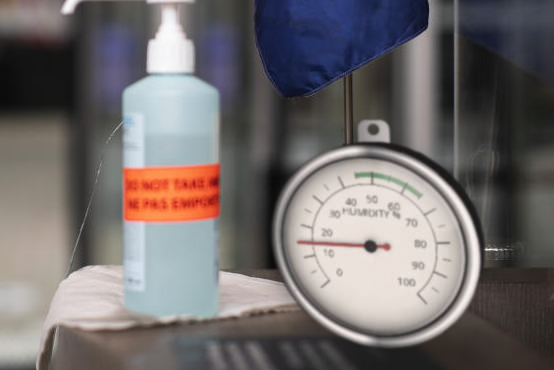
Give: 15,%
